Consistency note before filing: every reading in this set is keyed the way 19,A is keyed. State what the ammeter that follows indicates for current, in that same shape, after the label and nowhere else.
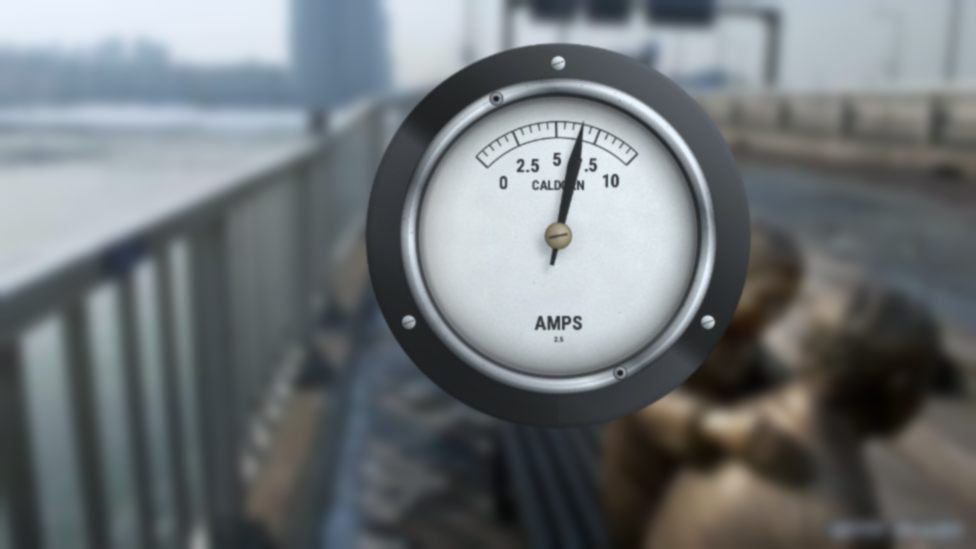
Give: 6.5,A
